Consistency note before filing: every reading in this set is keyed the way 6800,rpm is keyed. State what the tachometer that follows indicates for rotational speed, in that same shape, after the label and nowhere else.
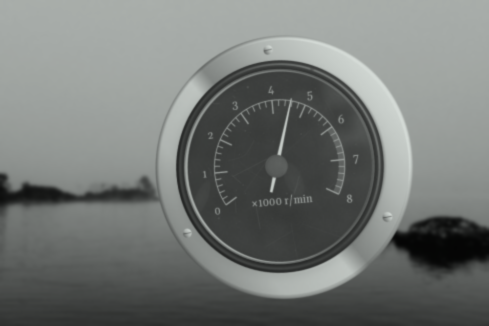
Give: 4600,rpm
